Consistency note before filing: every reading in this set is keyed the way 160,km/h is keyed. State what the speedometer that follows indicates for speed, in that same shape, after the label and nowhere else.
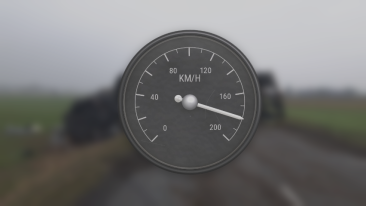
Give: 180,km/h
